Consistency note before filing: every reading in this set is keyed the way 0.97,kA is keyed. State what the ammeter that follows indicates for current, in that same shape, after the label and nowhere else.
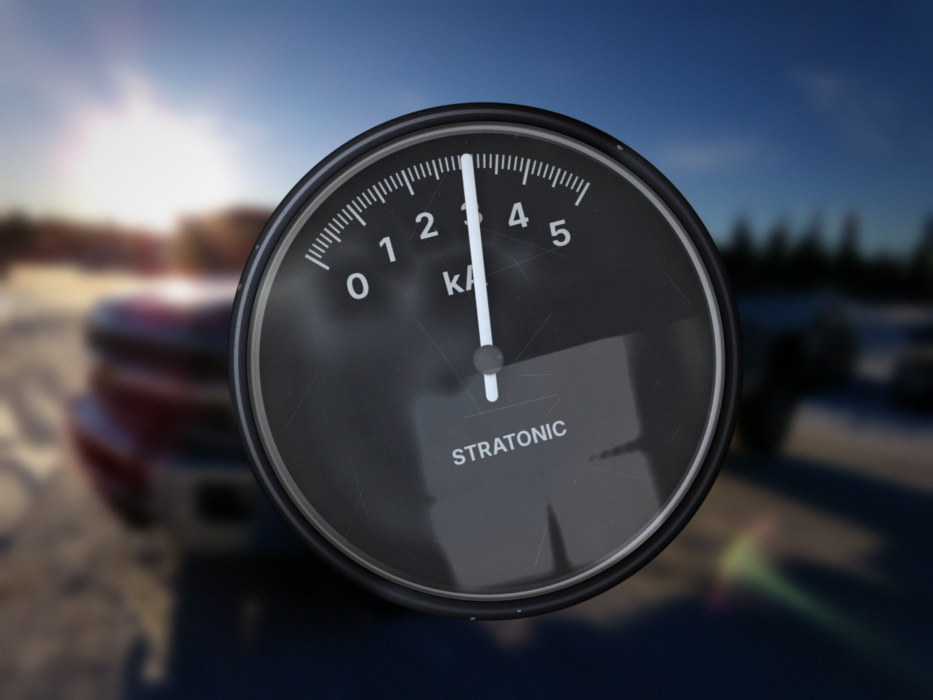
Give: 3,kA
